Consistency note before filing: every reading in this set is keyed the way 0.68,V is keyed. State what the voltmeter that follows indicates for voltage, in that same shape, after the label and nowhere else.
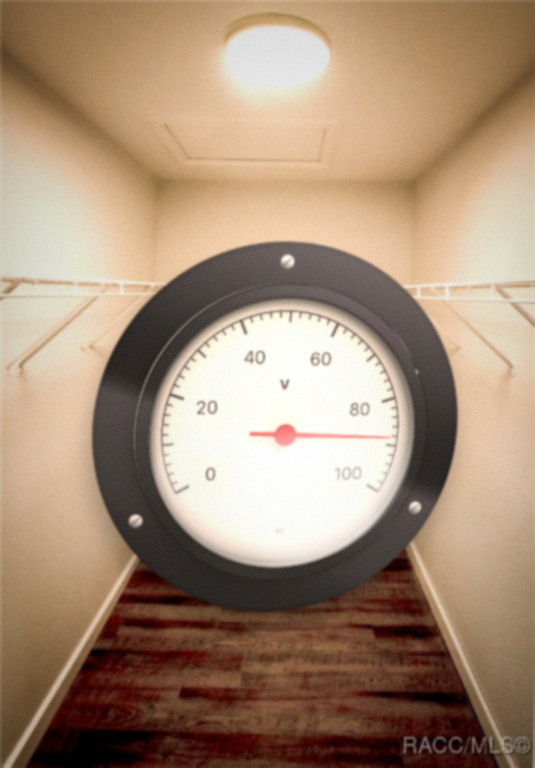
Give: 88,V
